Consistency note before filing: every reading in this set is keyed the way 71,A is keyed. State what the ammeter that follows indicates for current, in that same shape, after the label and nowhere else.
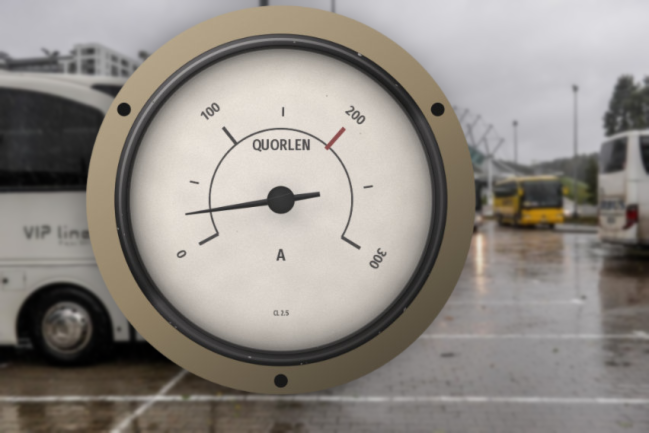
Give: 25,A
